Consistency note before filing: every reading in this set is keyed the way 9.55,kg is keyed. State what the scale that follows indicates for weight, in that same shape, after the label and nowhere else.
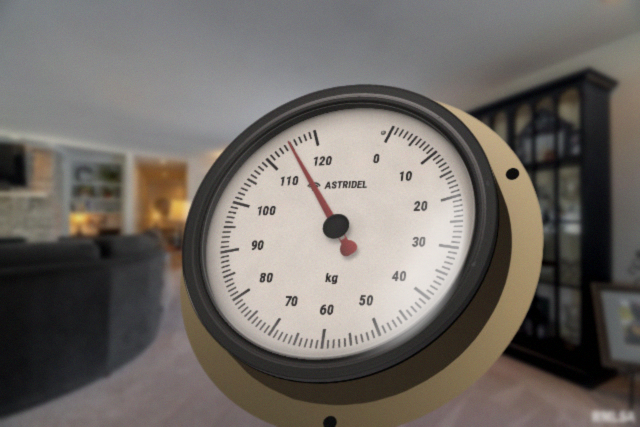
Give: 115,kg
